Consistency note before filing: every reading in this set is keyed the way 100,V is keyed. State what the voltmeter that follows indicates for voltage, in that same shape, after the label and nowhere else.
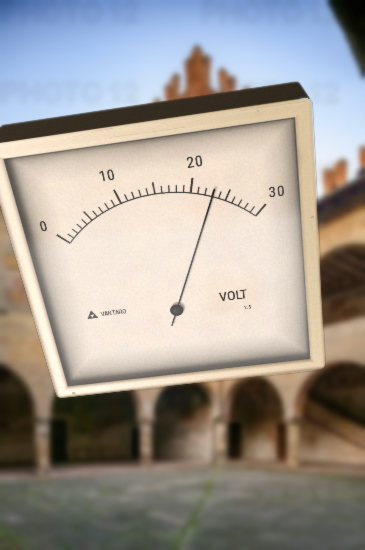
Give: 23,V
